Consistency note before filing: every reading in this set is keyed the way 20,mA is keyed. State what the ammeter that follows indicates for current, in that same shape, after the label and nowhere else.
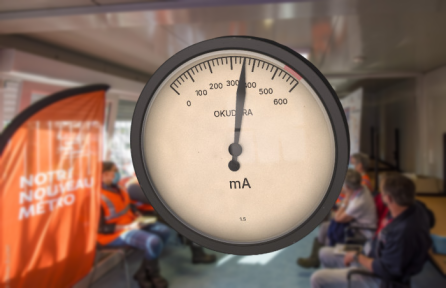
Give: 360,mA
